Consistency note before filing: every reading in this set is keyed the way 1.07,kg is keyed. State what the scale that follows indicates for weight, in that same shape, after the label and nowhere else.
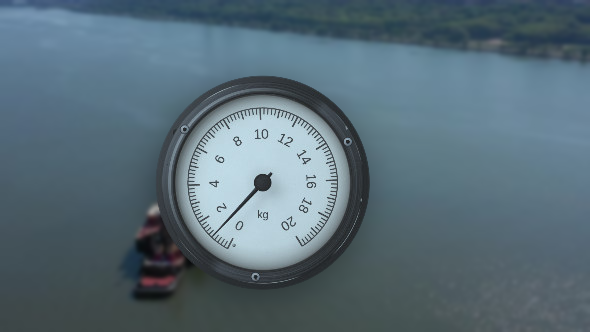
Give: 1,kg
